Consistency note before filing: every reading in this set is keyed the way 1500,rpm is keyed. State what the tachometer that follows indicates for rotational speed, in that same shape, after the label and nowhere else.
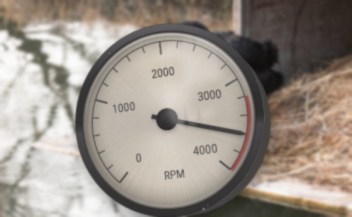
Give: 3600,rpm
